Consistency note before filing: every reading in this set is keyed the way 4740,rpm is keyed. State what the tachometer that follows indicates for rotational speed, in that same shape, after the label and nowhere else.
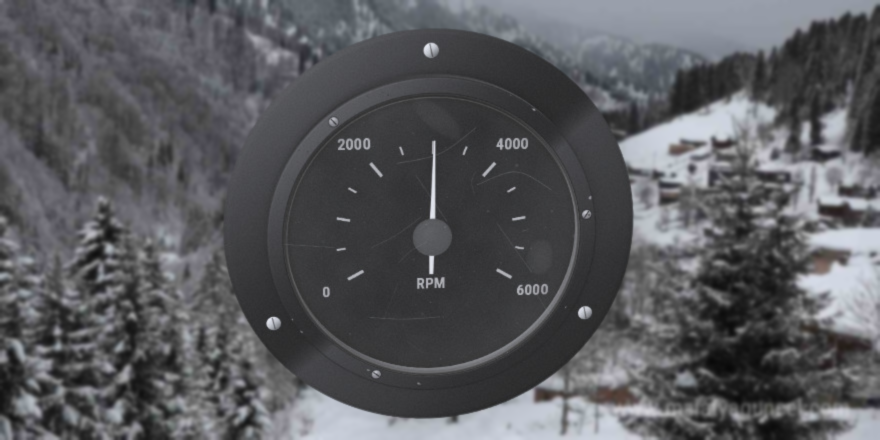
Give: 3000,rpm
